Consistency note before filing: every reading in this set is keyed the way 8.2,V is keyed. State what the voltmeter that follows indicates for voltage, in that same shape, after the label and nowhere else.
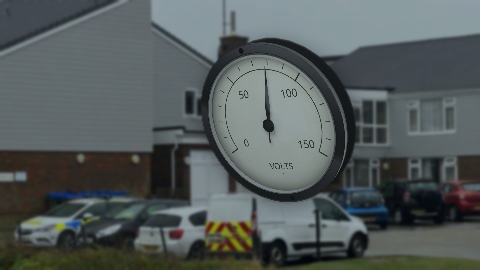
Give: 80,V
